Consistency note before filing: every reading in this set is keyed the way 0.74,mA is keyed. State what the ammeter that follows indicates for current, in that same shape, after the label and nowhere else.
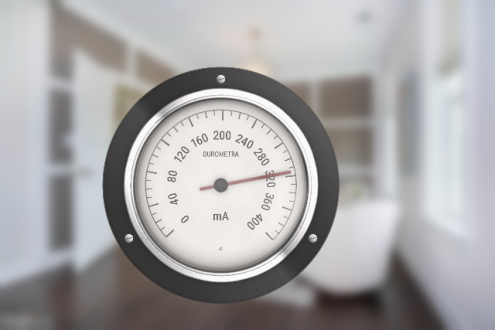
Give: 315,mA
